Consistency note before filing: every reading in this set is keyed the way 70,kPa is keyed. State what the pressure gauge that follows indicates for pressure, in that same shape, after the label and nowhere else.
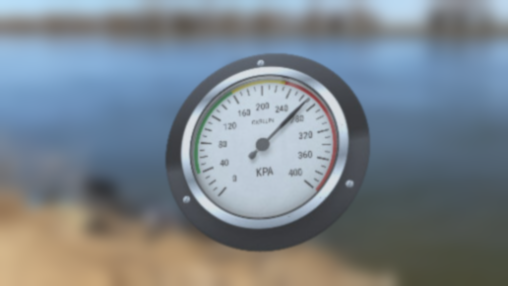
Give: 270,kPa
